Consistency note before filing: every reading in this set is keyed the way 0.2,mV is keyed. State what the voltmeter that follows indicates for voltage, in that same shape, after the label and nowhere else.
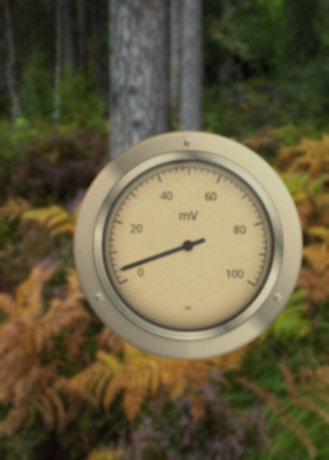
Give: 4,mV
